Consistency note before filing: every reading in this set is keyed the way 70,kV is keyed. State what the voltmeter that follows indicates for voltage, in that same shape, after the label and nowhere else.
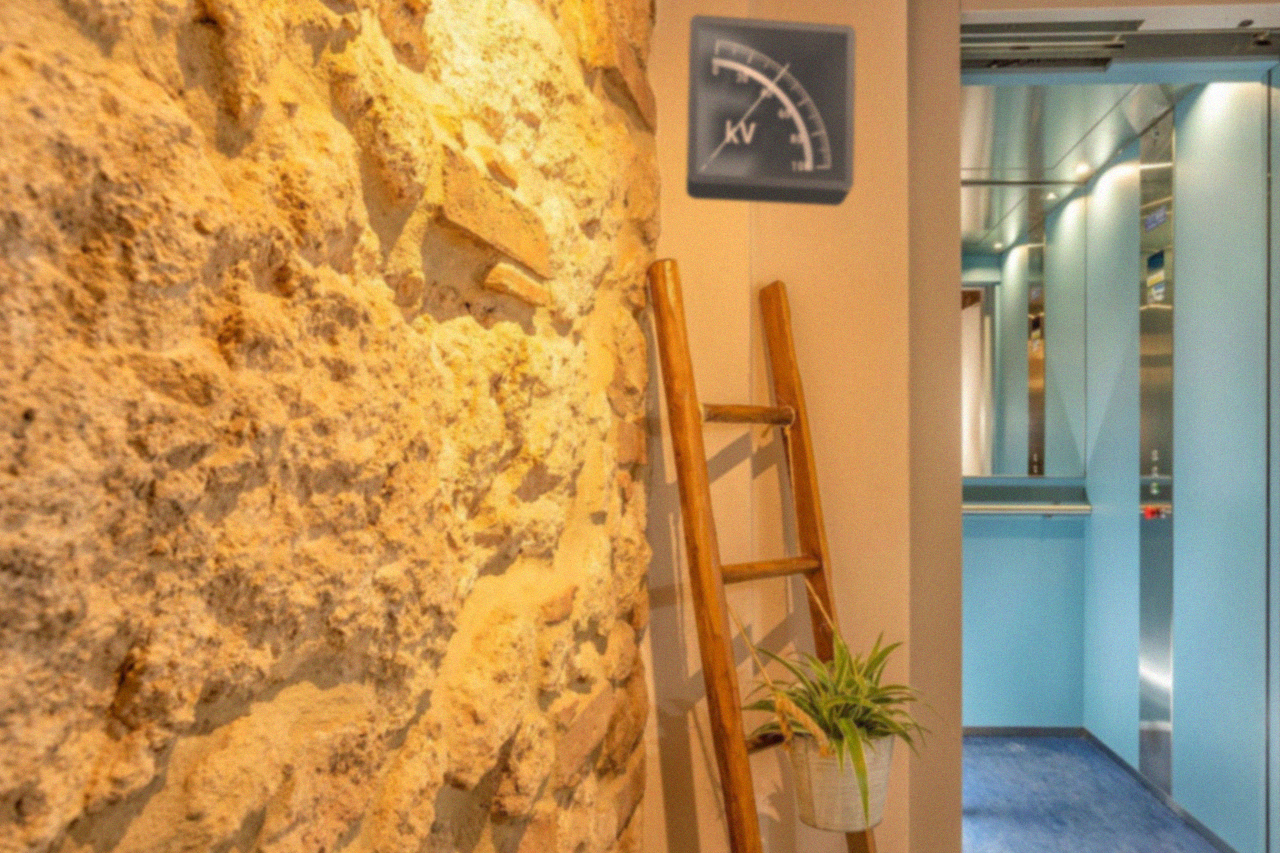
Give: 40,kV
